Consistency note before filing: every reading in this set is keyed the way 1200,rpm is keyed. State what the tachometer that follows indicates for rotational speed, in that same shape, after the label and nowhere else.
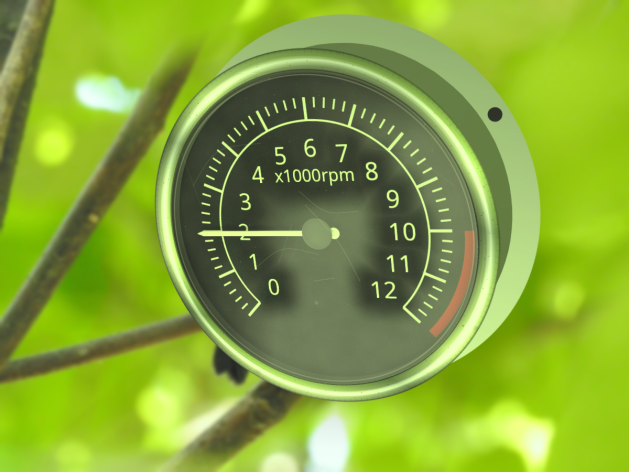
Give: 2000,rpm
